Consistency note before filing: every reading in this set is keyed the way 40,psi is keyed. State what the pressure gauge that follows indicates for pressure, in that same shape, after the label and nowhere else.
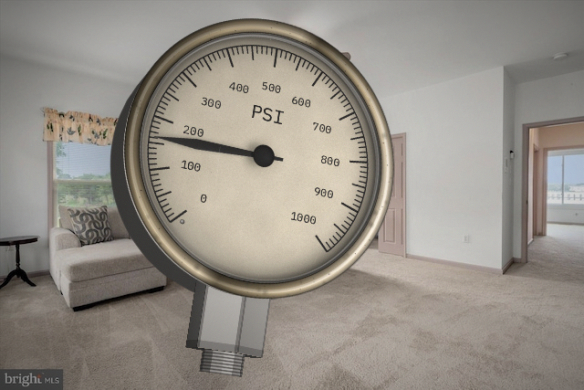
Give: 160,psi
